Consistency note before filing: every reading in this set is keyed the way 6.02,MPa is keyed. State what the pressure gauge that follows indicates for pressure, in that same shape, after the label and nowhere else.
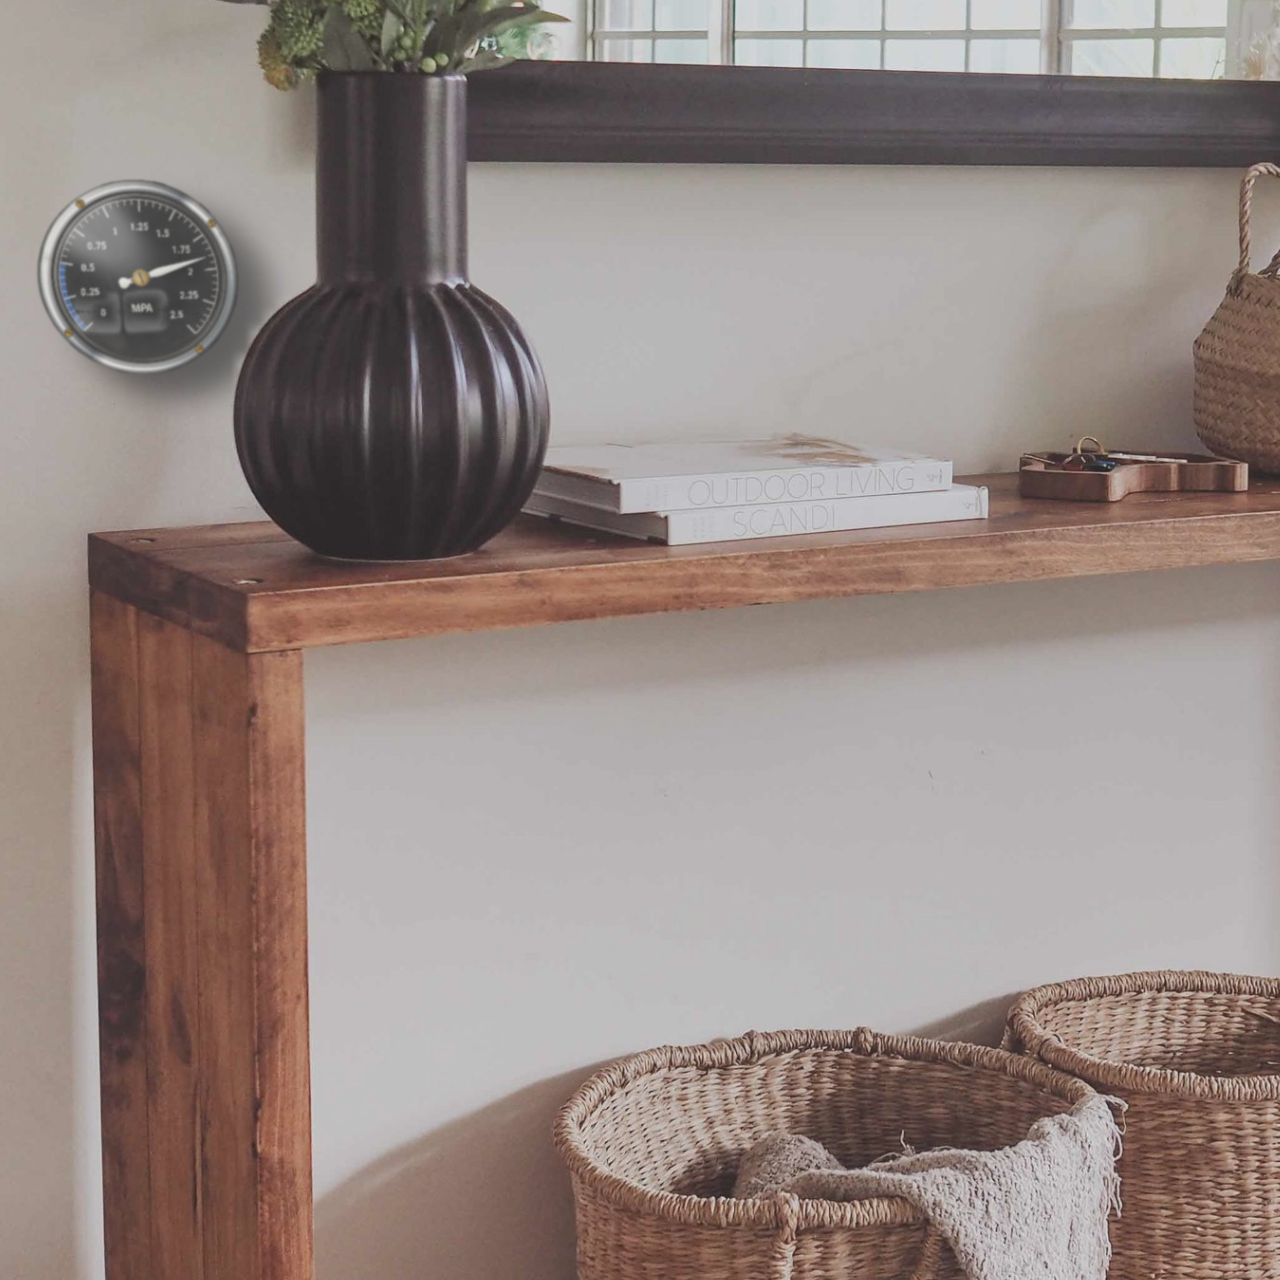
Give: 1.9,MPa
